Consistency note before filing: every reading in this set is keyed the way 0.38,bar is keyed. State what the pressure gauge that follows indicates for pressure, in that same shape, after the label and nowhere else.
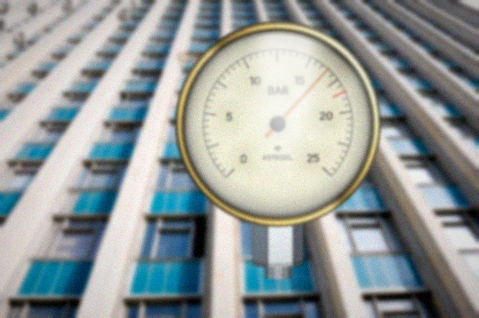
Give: 16.5,bar
